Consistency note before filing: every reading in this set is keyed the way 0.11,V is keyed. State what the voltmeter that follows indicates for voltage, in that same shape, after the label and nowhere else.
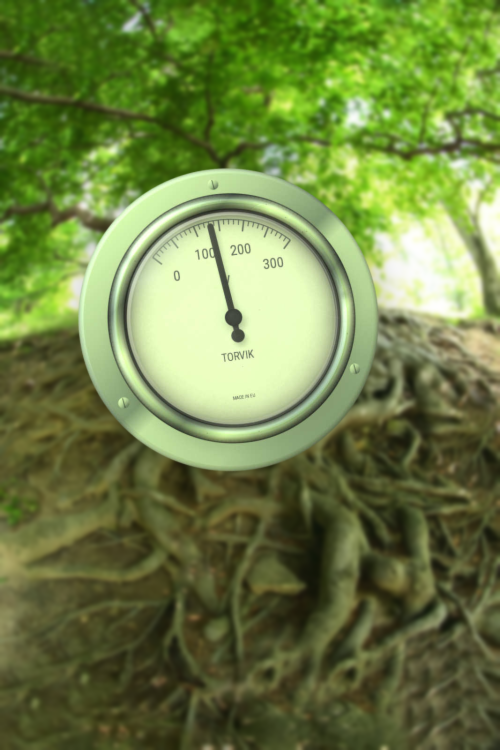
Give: 130,V
